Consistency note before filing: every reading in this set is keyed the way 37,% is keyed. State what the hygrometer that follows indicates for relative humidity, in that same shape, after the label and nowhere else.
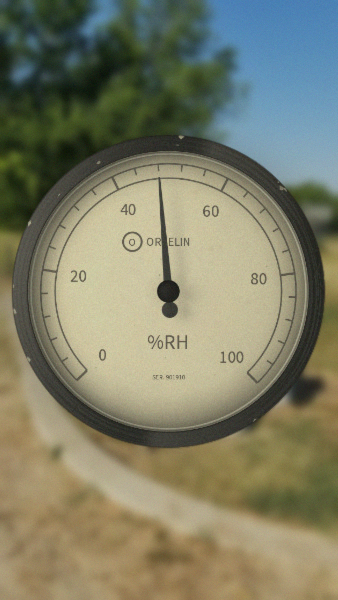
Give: 48,%
